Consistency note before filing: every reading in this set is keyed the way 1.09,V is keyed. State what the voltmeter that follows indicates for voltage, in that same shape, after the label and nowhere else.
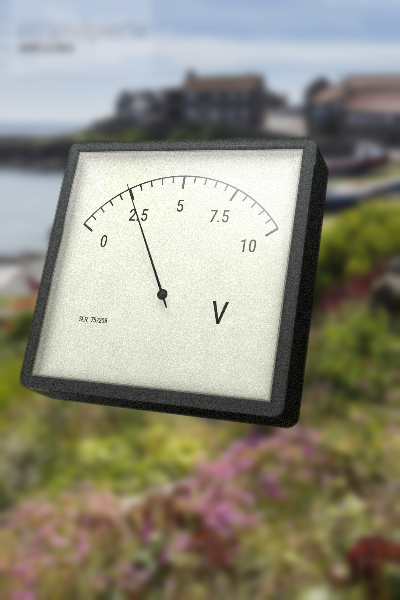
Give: 2.5,V
